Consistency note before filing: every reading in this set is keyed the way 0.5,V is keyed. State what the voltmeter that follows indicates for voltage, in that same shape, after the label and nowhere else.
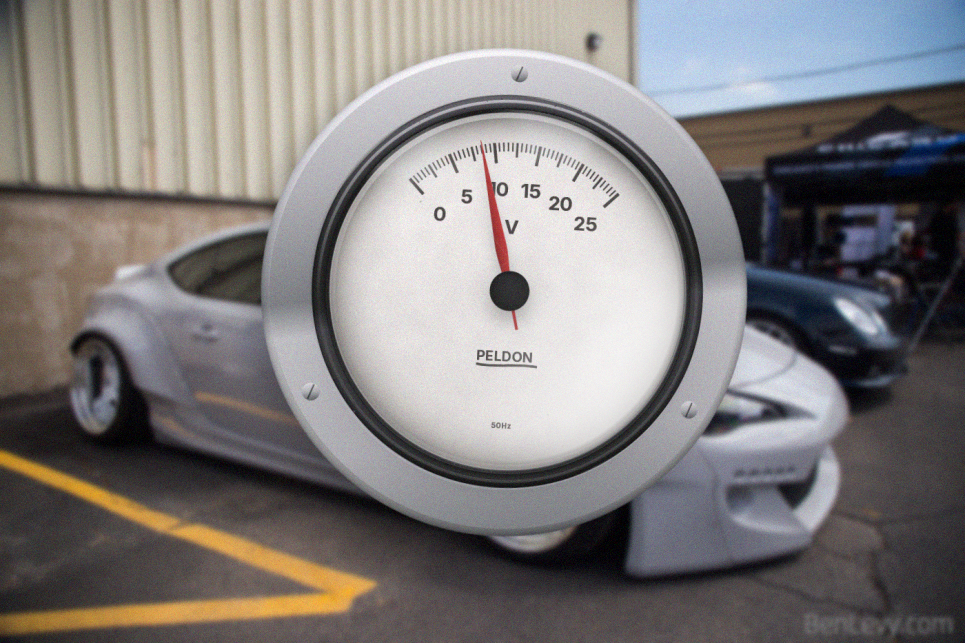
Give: 8.5,V
